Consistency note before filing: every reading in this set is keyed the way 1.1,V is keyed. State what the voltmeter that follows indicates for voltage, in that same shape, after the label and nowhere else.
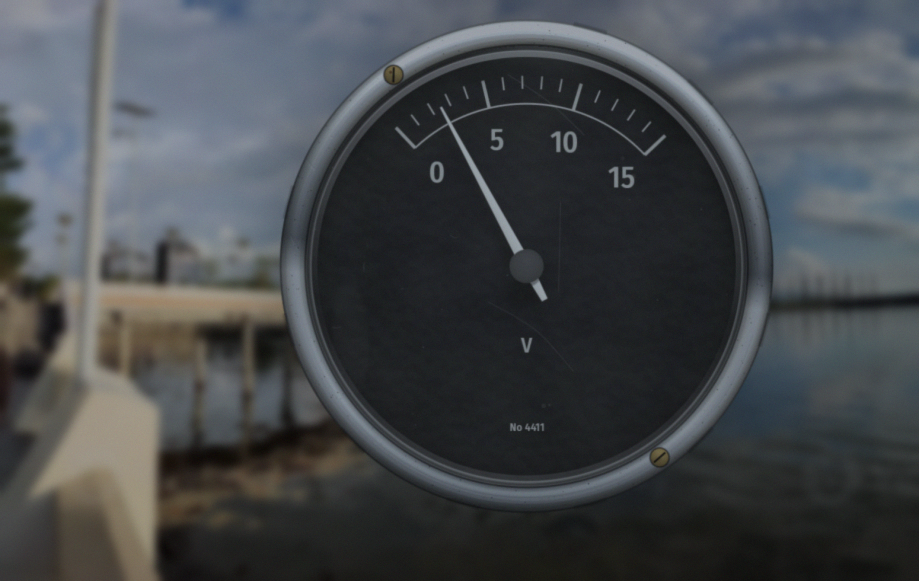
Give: 2.5,V
